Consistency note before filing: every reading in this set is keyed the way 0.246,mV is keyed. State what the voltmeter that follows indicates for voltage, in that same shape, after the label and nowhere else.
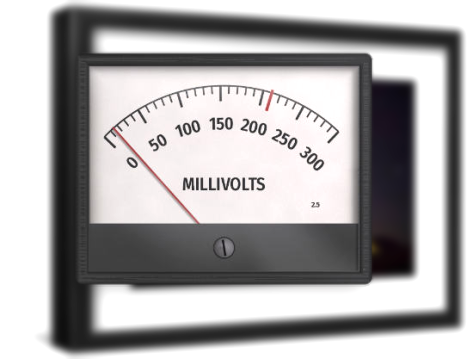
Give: 15,mV
